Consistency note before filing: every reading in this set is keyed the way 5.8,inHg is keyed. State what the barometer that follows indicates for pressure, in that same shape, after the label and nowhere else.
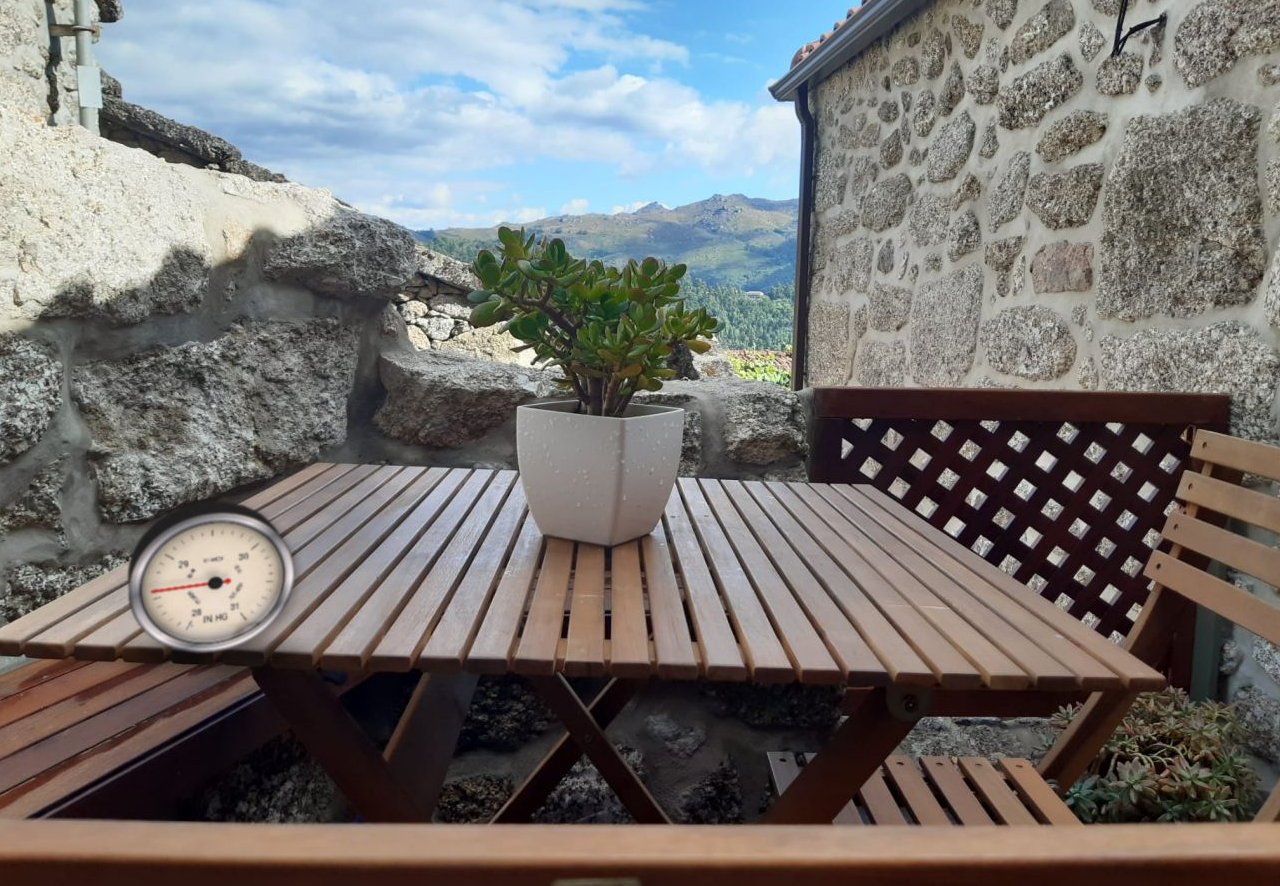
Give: 28.6,inHg
